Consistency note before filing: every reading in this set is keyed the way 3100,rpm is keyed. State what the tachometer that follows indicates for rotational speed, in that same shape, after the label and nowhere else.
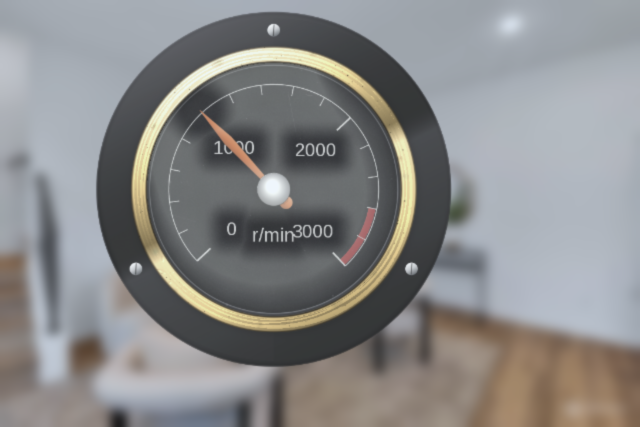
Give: 1000,rpm
